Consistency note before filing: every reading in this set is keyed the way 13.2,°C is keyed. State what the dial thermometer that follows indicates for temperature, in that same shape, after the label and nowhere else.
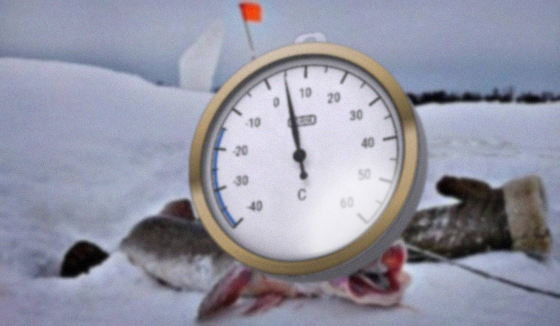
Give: 5,°C
